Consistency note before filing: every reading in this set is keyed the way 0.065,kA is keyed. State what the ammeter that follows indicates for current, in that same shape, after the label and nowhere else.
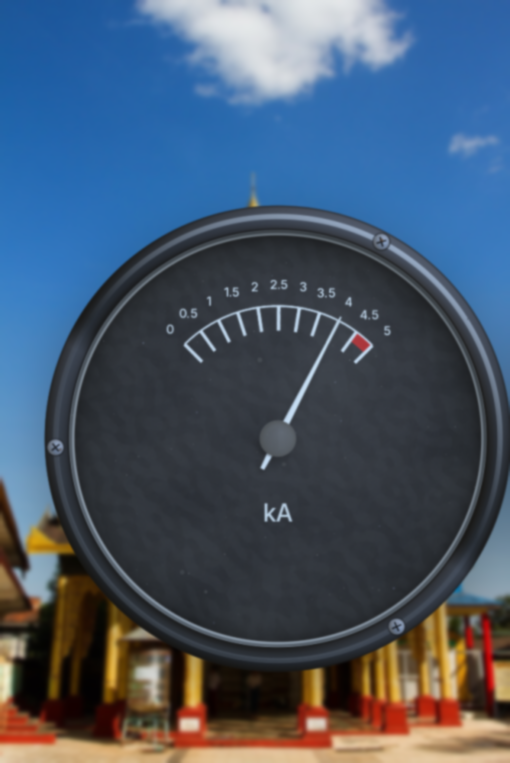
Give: 4,kA
